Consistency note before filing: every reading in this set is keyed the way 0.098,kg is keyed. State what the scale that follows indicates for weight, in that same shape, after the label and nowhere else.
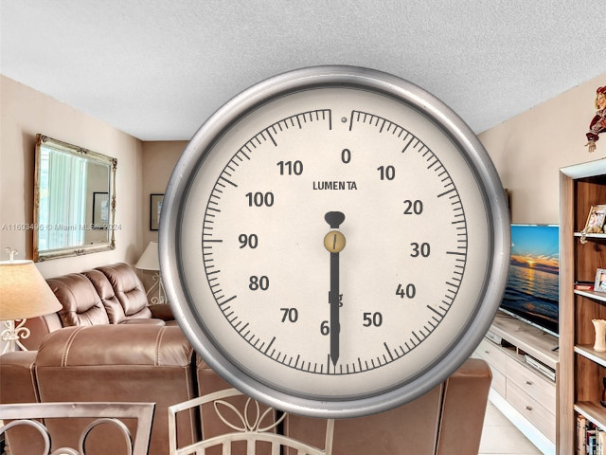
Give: 59,kg
